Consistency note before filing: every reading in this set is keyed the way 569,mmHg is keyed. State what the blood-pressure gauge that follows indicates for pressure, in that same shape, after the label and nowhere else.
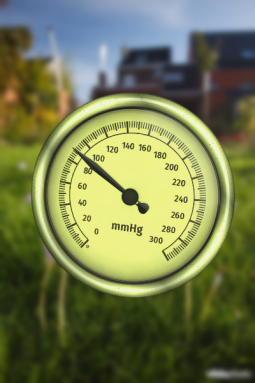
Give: 90,mmHg
